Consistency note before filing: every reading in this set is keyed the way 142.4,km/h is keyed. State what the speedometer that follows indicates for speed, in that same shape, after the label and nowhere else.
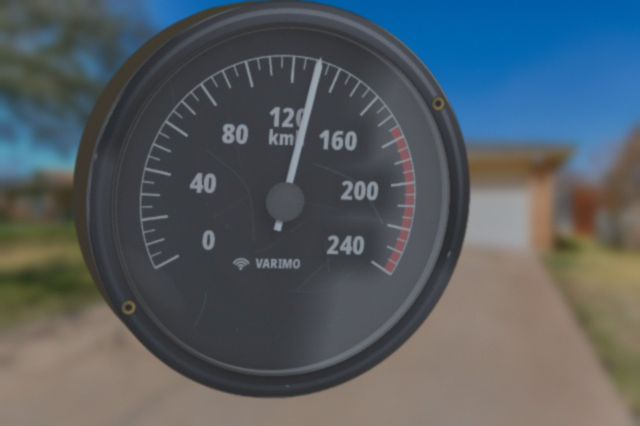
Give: 130,km/h
